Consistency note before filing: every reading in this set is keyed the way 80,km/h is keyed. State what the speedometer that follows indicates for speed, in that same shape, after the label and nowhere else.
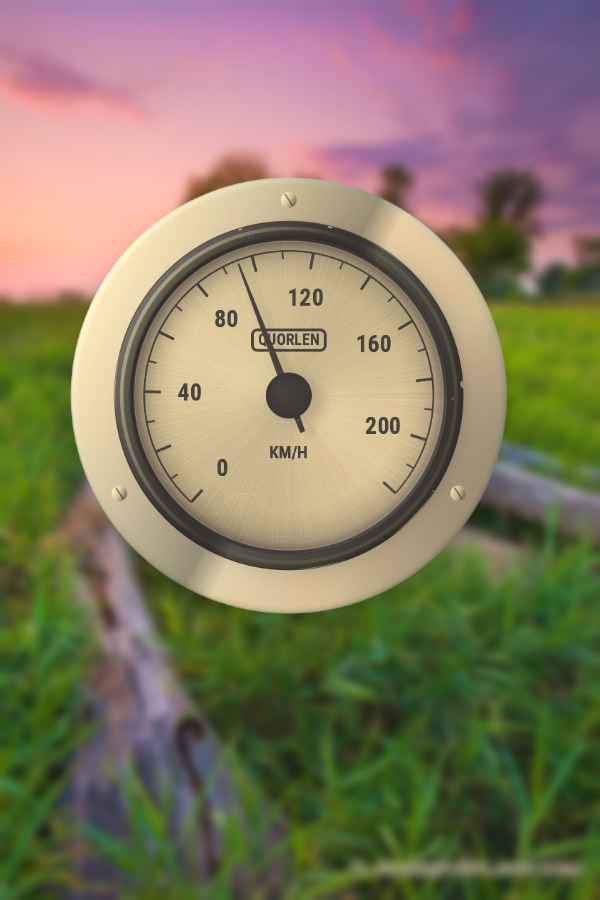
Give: 95,km/h
